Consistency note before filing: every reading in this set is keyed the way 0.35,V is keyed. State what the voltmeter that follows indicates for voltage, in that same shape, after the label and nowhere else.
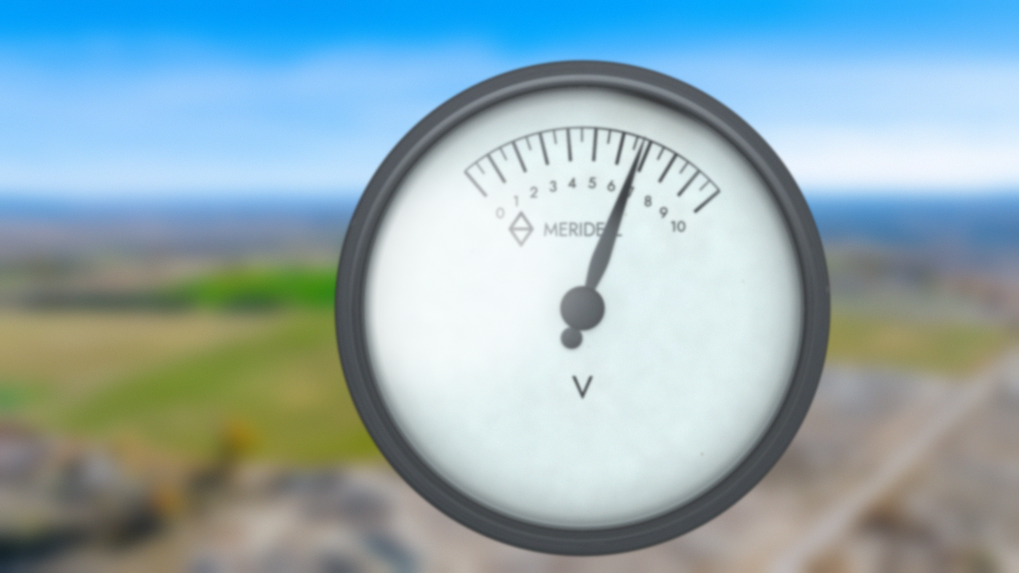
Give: 6.75,V
